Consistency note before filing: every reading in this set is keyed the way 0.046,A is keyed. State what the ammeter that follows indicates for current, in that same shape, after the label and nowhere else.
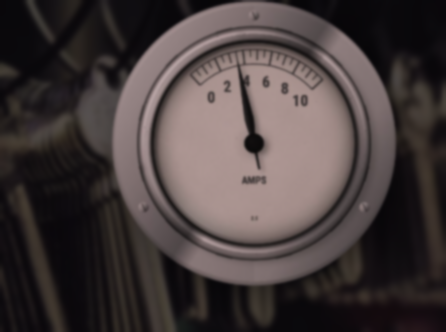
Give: 3.5,A
